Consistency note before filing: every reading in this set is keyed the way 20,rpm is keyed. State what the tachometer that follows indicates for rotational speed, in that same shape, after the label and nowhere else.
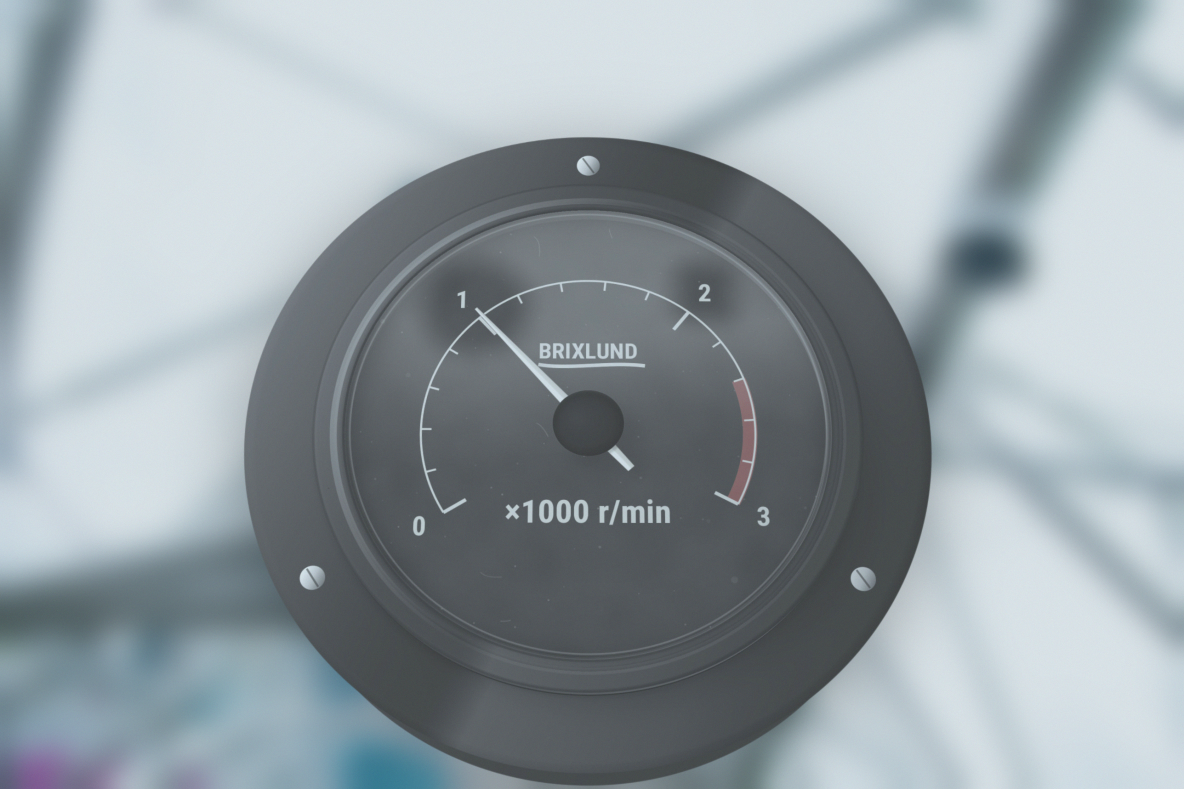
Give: 1000,rpm
